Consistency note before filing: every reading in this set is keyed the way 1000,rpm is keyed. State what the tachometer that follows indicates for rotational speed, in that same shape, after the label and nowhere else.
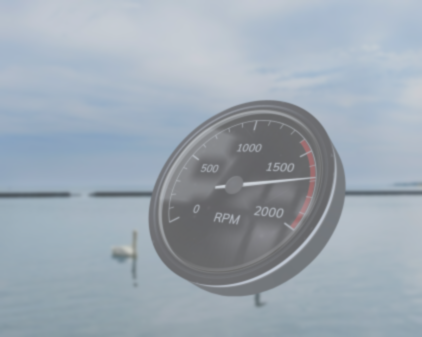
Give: 1700,rpm
